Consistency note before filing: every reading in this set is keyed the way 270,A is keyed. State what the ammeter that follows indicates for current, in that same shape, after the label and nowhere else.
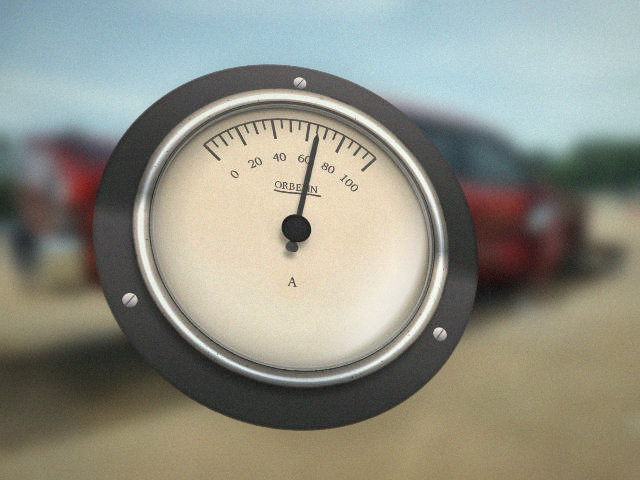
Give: 65,A
